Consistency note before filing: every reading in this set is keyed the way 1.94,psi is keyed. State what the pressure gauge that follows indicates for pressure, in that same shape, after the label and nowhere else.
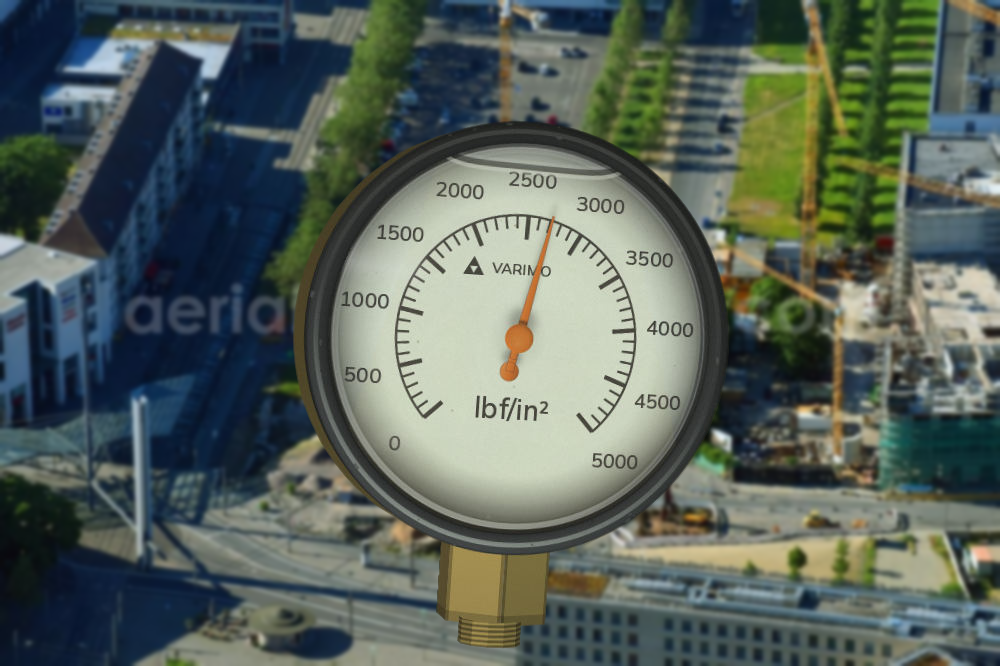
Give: 2700,psi
